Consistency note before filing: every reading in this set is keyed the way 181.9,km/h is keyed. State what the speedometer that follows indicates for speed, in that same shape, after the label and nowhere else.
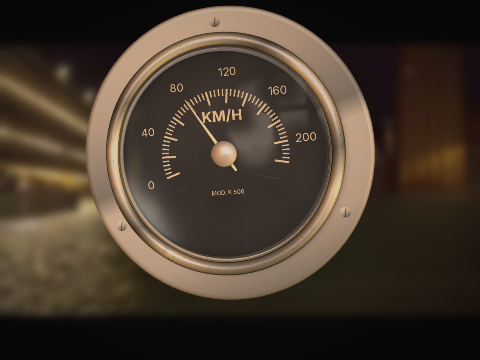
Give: 80,km/h
